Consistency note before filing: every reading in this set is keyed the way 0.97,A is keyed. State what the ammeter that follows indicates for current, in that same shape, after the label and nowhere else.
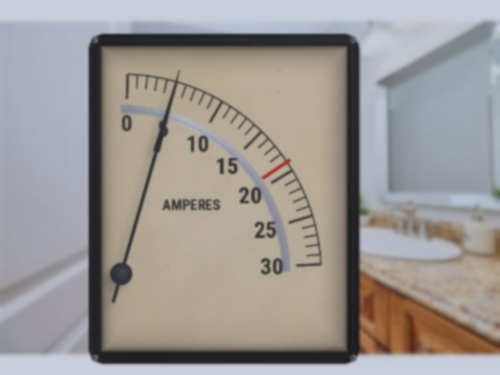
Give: 5,A
